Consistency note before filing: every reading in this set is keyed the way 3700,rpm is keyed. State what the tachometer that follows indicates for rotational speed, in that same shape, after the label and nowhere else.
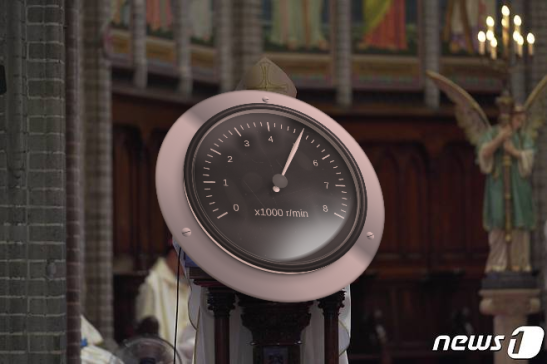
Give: 5000,rpm
